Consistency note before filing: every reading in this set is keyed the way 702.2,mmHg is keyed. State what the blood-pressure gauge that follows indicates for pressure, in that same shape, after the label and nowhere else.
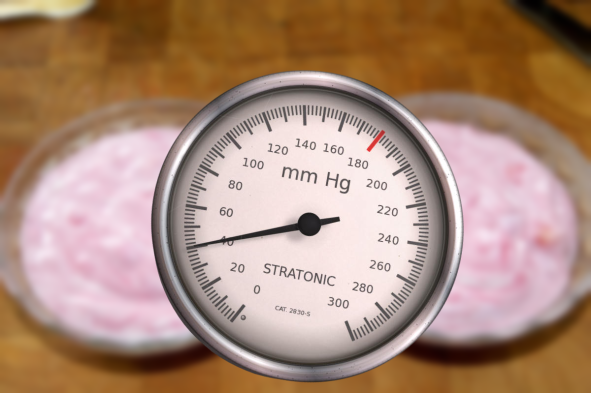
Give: 40,mmHg
